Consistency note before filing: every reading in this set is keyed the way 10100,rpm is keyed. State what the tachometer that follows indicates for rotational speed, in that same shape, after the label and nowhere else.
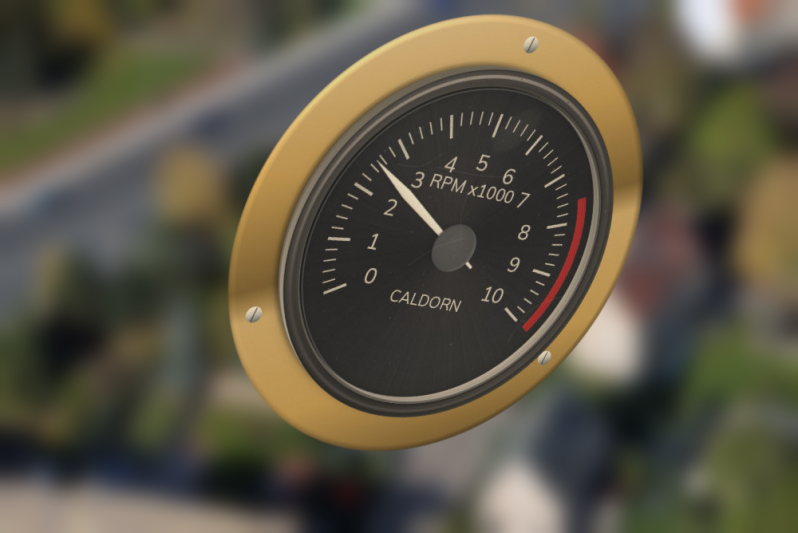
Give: 2500,rpm
